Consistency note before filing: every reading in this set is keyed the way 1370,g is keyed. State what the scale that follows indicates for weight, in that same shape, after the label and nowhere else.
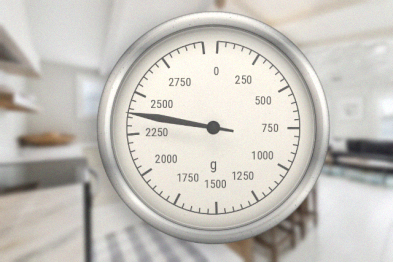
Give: 2375,g
